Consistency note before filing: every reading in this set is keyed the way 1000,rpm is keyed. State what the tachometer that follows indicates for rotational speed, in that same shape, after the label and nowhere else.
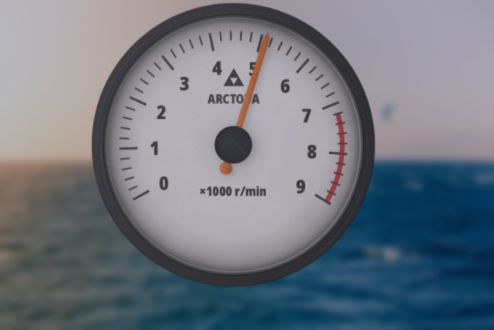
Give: 5100,rpm
